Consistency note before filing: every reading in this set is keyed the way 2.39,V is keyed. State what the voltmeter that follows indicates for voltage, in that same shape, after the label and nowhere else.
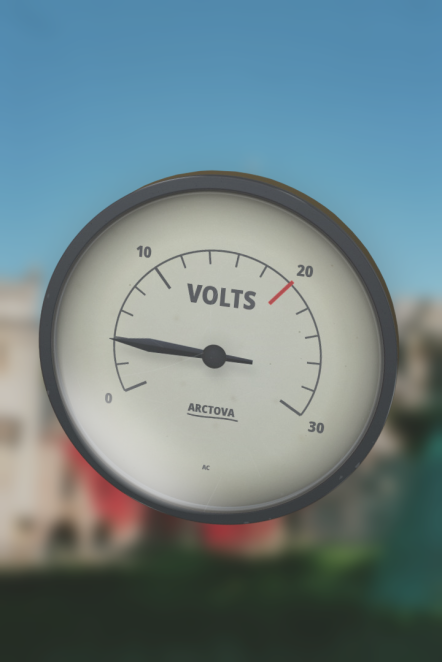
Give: 4,V
